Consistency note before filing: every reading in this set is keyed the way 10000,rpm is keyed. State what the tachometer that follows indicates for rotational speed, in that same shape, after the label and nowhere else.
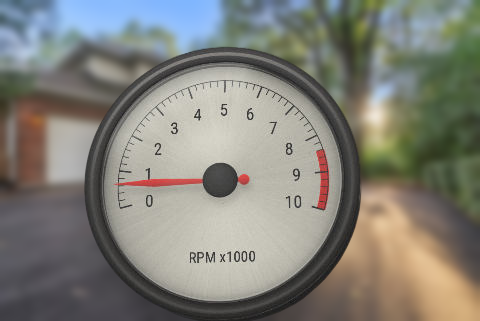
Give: 600,rpm
